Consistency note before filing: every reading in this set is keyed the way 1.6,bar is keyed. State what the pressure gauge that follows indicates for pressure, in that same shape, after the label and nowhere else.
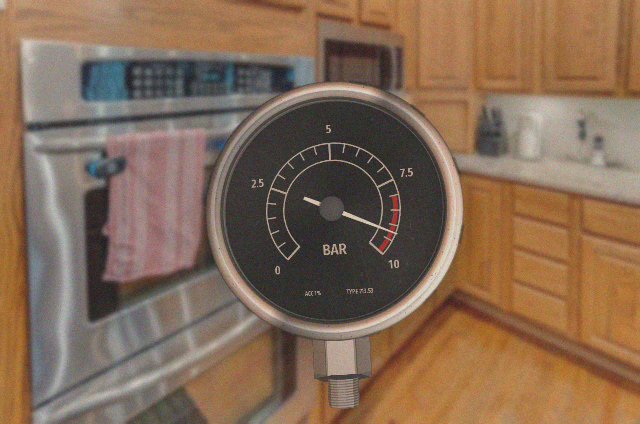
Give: 9.25,bar
